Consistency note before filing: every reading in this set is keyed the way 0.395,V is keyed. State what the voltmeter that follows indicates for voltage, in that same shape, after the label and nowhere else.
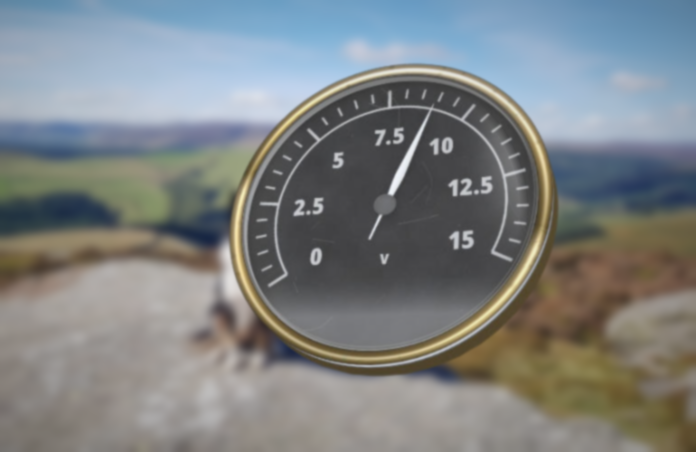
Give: 9,V
